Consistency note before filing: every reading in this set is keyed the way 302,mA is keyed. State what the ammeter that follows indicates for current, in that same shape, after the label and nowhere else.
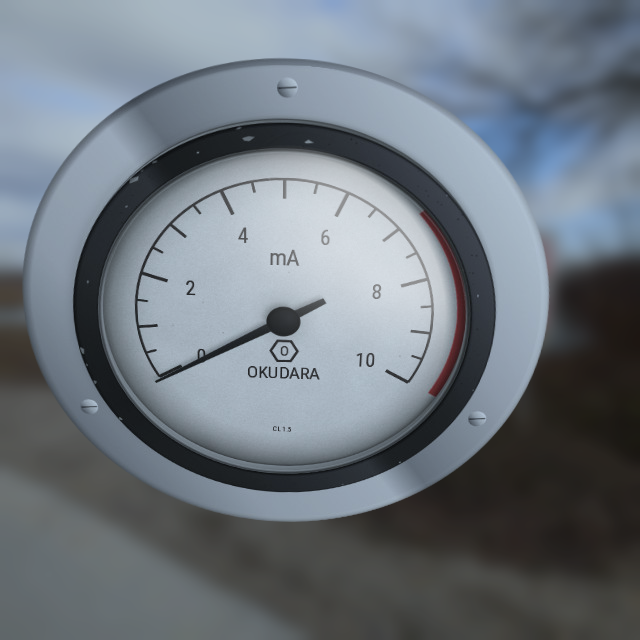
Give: 0,mA
